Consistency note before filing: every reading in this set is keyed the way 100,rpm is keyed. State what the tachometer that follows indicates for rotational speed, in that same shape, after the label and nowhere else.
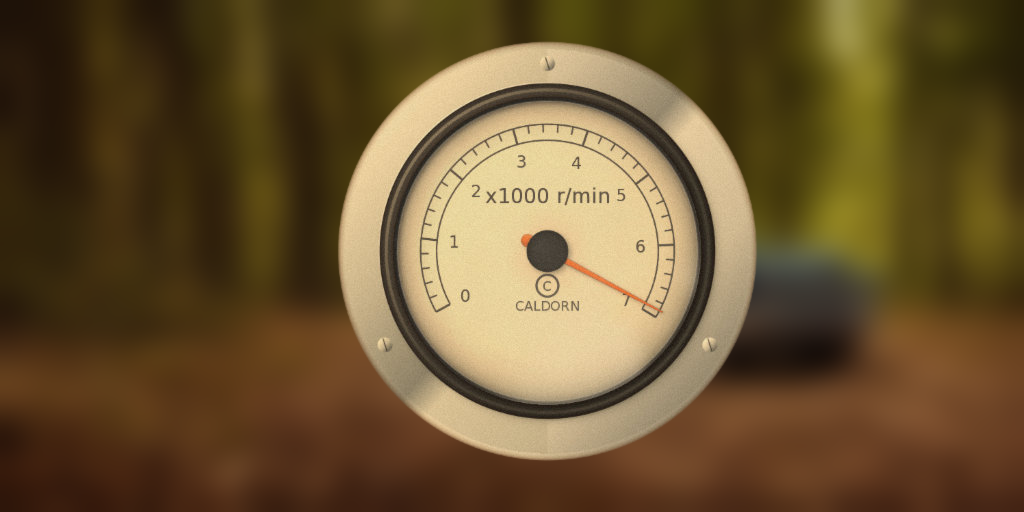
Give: 6900,rpm
